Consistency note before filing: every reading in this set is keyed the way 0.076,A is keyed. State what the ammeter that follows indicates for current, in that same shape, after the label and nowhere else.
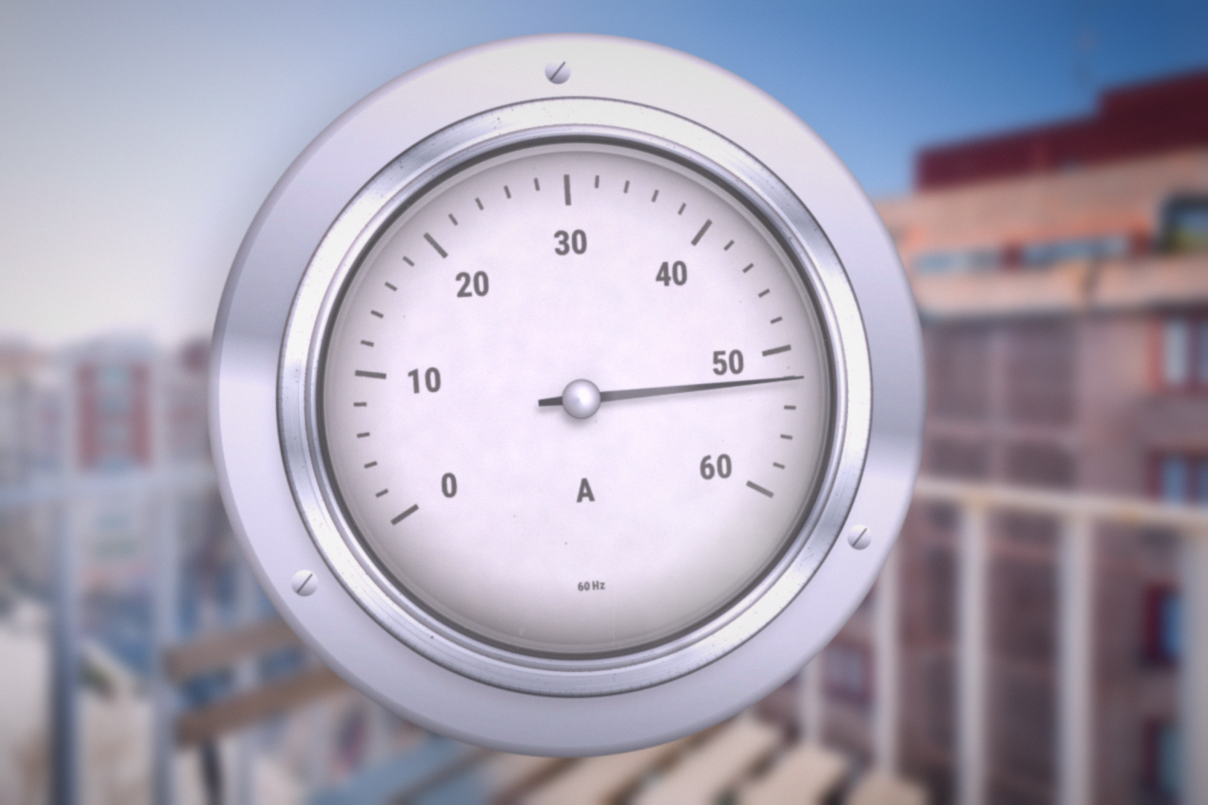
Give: 52,A
